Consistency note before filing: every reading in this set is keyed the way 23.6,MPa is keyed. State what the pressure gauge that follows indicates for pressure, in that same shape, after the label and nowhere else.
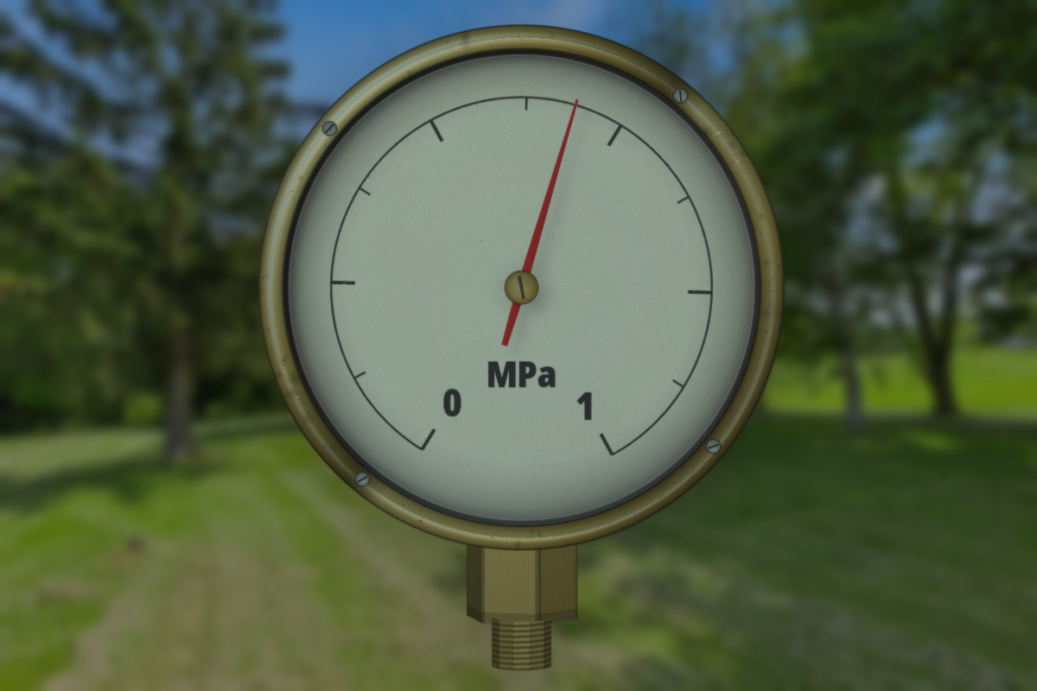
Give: 0.55,MPa
